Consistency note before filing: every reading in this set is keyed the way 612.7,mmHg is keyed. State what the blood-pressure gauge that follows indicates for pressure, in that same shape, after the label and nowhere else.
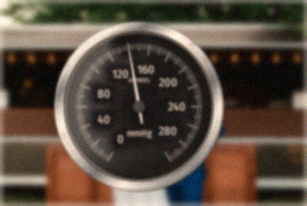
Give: 140,mmHg
